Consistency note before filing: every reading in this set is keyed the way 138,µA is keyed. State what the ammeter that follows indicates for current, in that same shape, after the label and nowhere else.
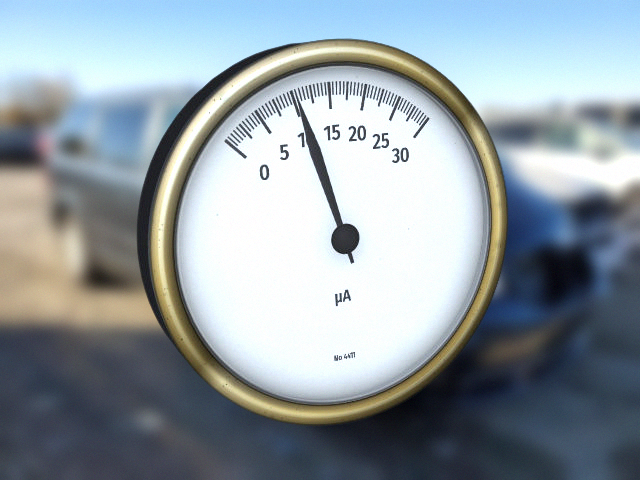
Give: 10,µA
